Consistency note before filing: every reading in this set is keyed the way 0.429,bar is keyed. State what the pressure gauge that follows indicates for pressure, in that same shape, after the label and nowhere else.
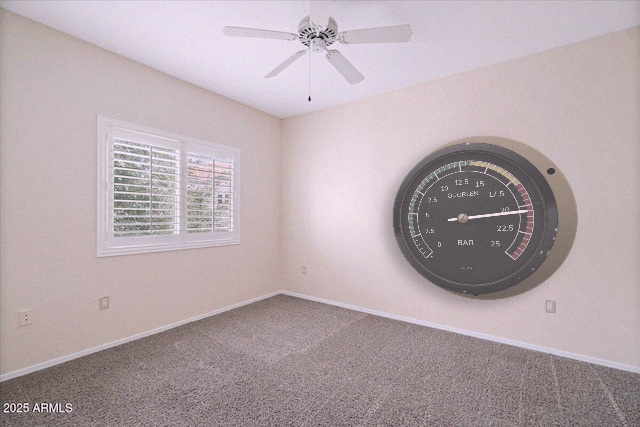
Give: 20.5,bar
